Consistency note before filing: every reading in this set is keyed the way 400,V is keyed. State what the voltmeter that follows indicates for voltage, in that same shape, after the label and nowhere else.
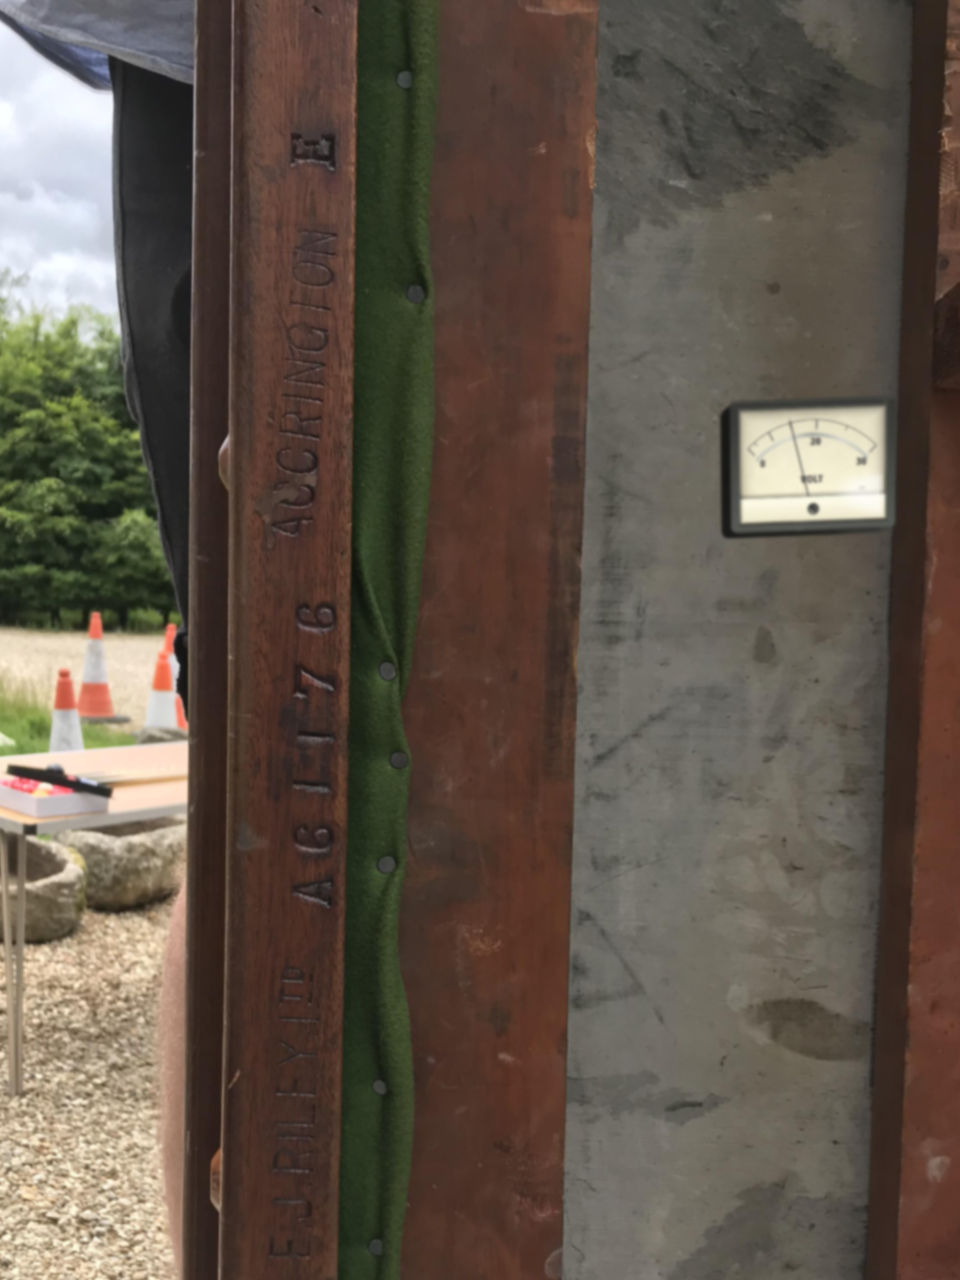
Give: 15,V
